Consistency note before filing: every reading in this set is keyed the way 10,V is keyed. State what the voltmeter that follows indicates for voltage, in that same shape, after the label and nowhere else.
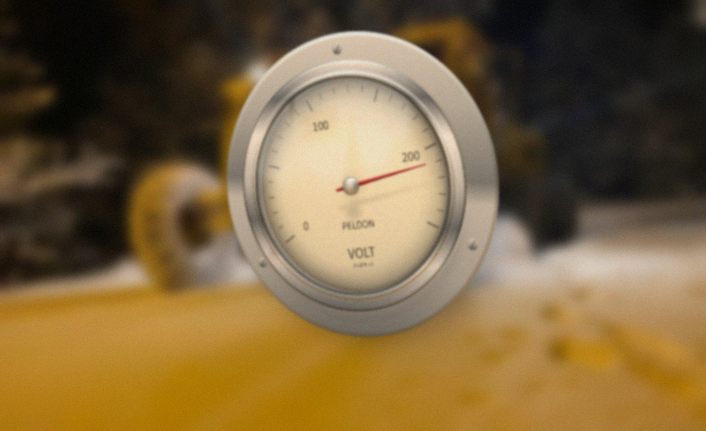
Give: 210,V
